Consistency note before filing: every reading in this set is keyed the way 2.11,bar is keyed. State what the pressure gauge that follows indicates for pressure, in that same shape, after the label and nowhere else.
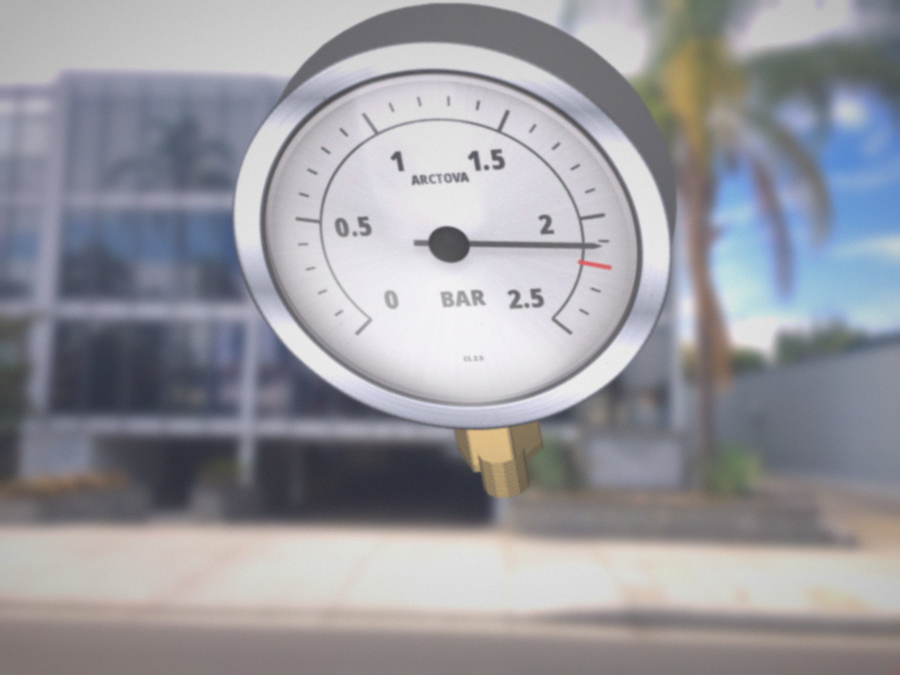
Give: 2.1,bar
